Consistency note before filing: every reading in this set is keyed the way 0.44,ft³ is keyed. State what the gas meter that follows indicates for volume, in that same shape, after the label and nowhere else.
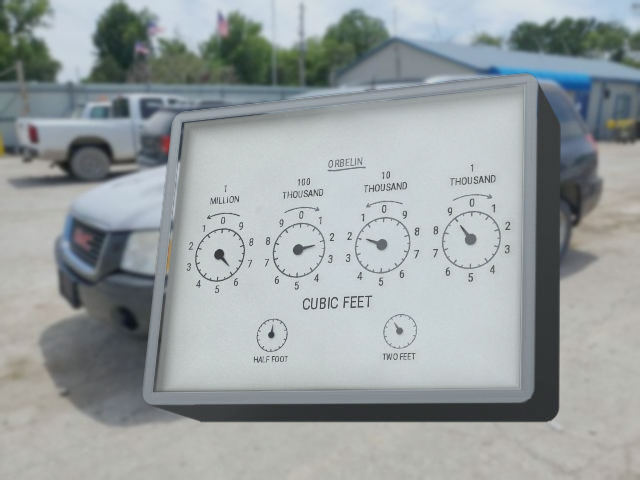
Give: 621900,ft³
